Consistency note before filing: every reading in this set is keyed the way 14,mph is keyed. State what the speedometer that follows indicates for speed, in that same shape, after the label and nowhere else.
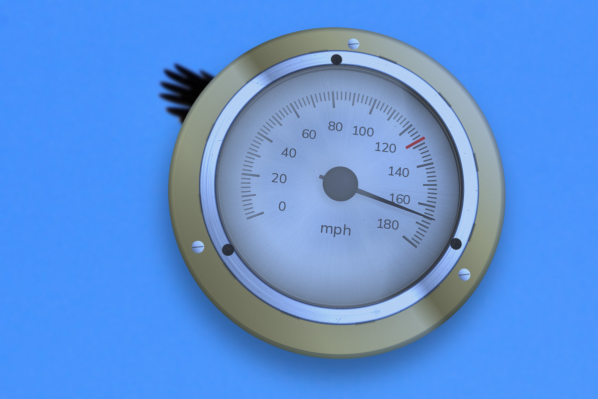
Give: 166,mph
